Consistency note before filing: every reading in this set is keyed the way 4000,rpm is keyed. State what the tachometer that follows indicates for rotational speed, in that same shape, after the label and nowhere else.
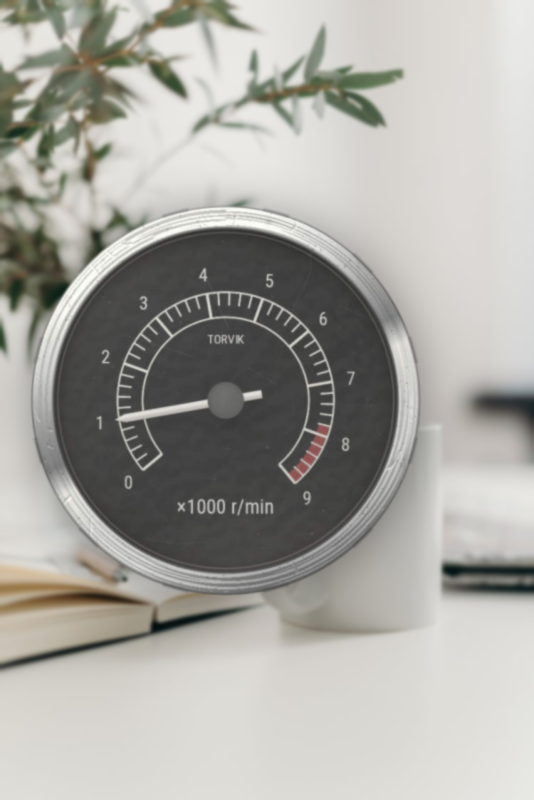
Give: 1000,rpm
